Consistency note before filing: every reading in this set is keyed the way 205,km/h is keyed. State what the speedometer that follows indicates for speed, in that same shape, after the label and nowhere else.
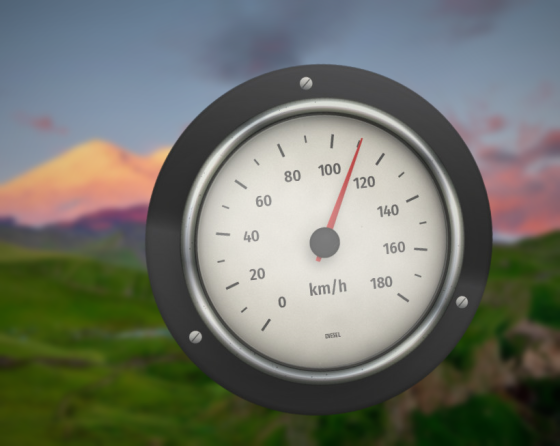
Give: 110,km/h
